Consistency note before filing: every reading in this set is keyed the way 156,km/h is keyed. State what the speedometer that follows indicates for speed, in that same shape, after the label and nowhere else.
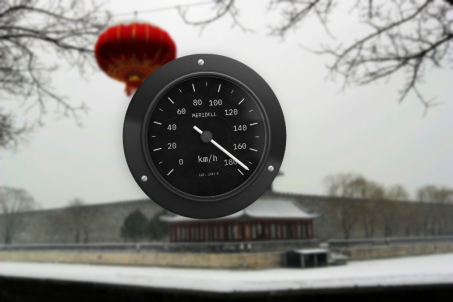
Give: 175,km/h
